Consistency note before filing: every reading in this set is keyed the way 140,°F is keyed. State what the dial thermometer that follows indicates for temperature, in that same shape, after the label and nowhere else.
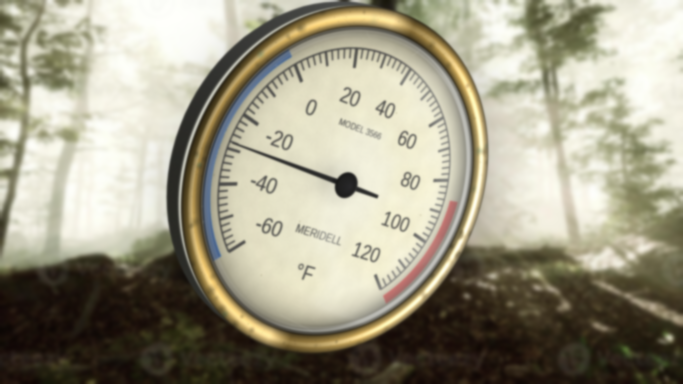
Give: -28,°F
